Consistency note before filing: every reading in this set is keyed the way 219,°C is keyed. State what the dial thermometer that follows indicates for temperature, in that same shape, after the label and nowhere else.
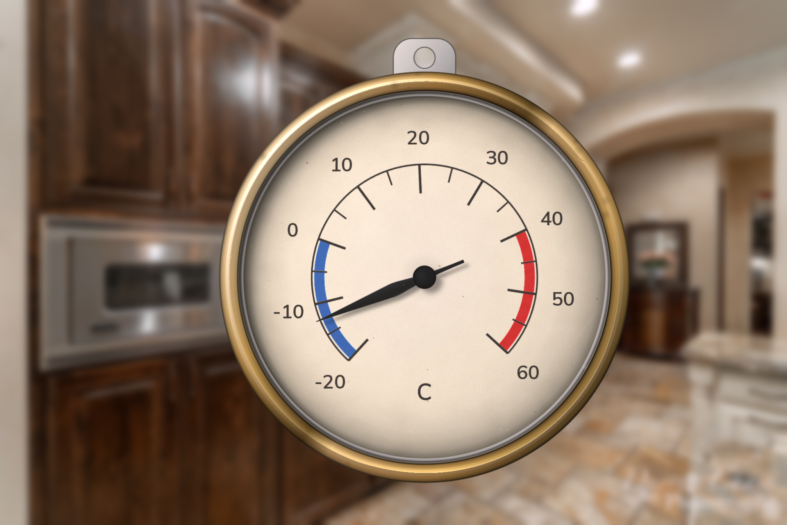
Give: -12.5,°C
